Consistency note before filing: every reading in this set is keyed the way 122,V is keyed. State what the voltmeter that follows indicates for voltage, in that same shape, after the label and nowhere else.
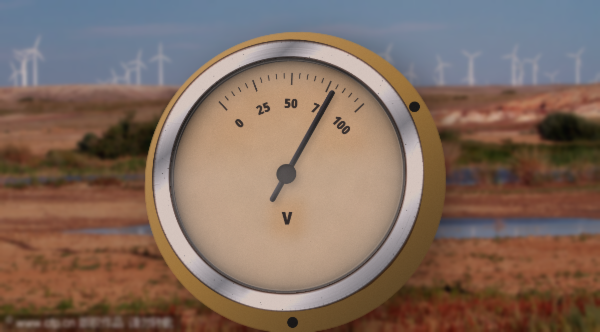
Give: 80,V
